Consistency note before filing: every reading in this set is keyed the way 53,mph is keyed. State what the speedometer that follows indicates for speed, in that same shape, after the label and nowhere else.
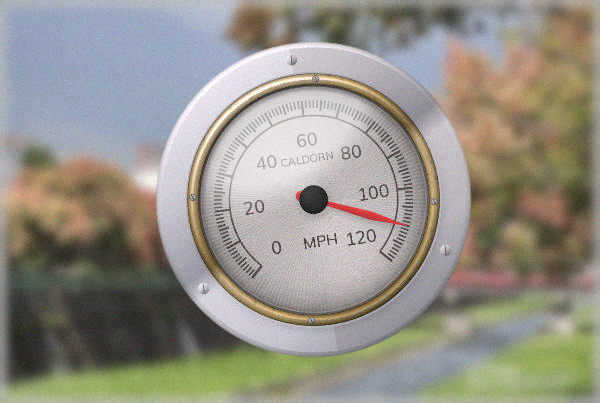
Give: 110,mph
